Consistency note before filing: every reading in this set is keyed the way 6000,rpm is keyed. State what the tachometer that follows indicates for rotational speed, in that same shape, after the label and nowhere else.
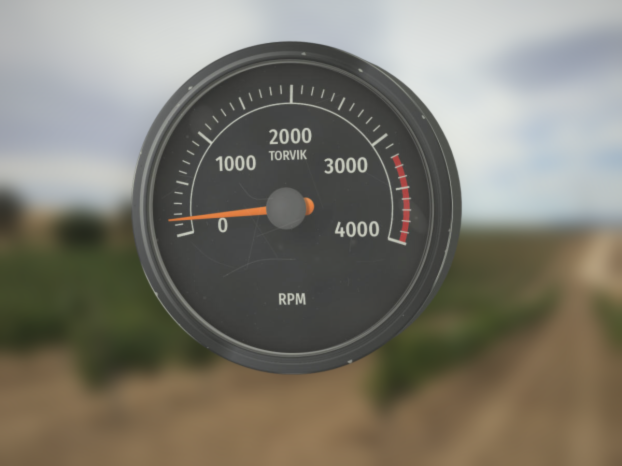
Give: 150,rpm
